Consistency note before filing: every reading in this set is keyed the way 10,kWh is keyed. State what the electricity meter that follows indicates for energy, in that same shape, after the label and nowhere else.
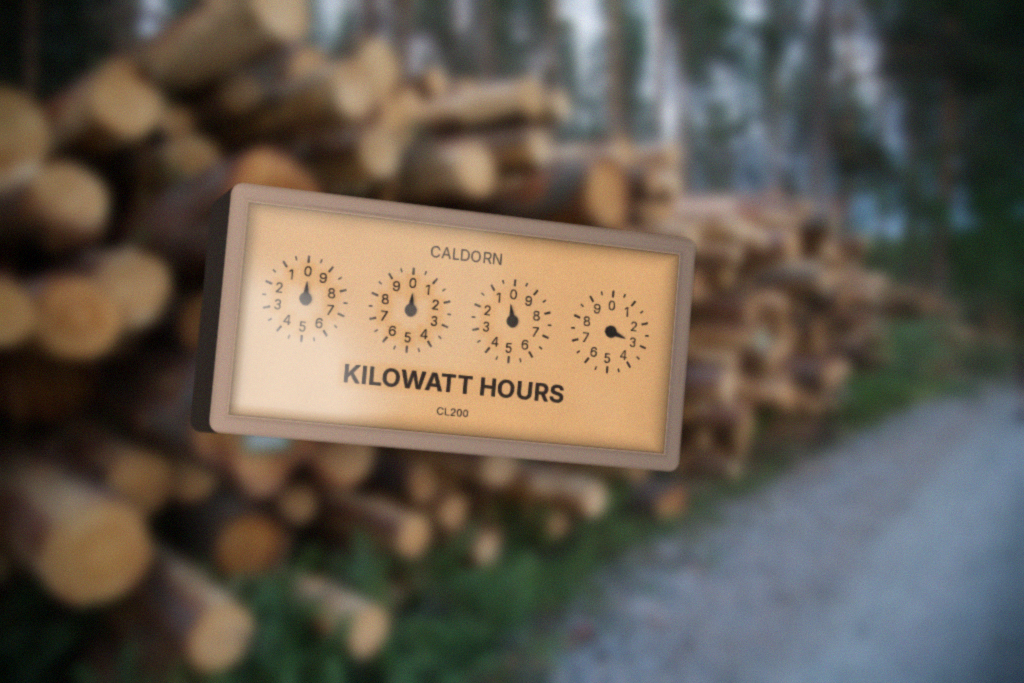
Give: 3,kWh
